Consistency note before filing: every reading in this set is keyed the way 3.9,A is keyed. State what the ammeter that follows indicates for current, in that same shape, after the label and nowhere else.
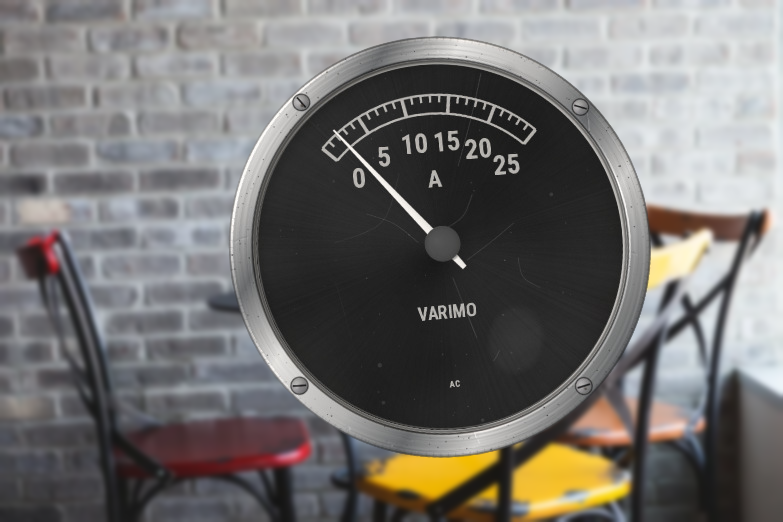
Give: 2,A
